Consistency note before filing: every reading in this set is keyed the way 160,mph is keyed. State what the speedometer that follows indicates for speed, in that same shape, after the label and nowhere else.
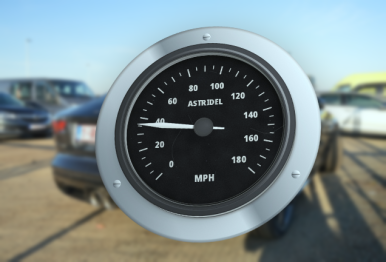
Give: 35,mph
